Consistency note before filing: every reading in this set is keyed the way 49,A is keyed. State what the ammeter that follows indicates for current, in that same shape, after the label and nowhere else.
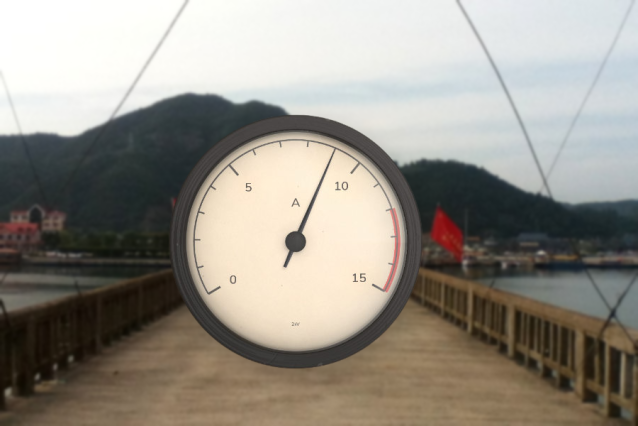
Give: 9,A
